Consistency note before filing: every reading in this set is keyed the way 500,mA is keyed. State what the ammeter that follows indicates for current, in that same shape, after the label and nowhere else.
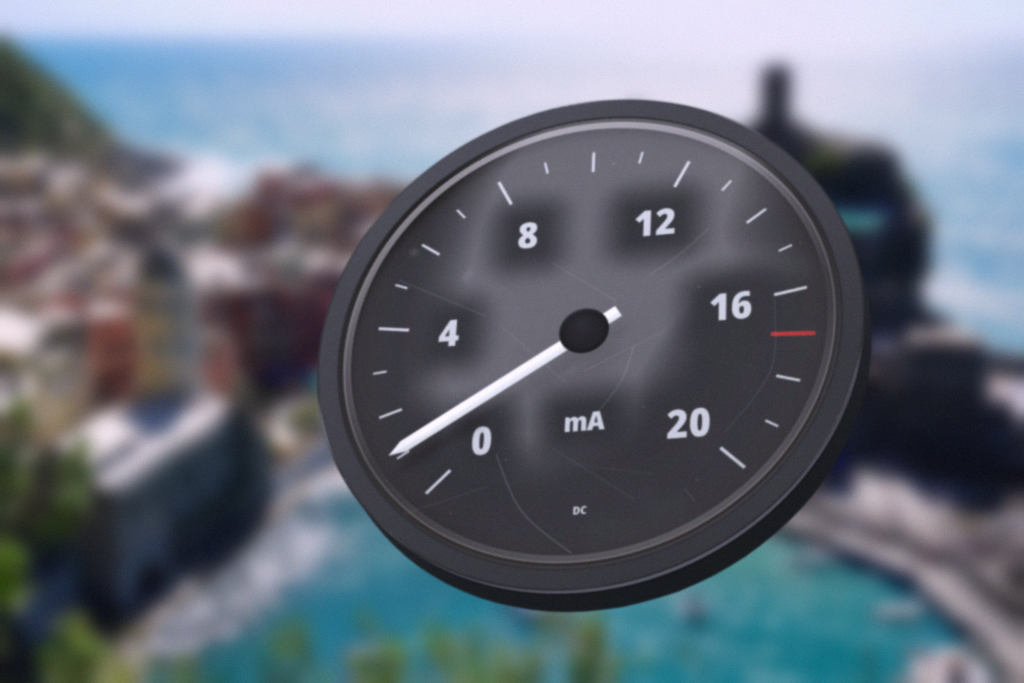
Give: 1,mA
